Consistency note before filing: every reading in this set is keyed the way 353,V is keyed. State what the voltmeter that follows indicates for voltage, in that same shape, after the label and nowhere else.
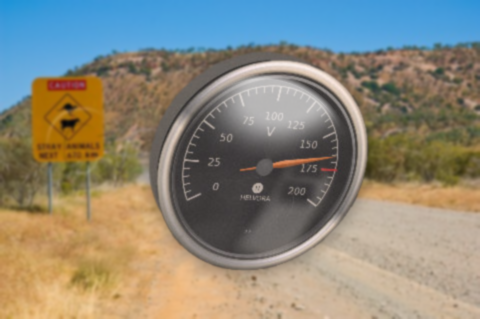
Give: 165,V
